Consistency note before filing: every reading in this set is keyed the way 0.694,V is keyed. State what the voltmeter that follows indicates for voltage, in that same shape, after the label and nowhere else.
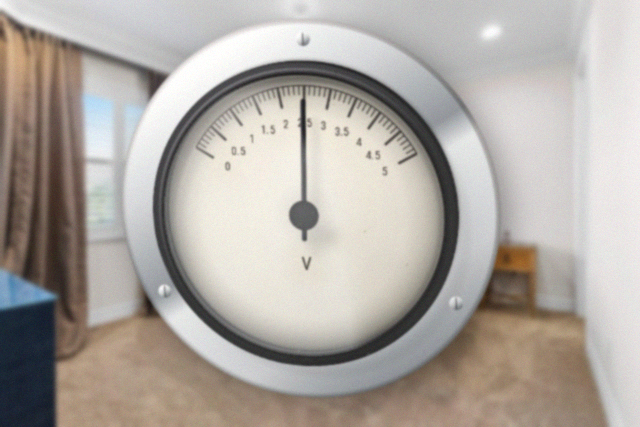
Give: 2.5,V
